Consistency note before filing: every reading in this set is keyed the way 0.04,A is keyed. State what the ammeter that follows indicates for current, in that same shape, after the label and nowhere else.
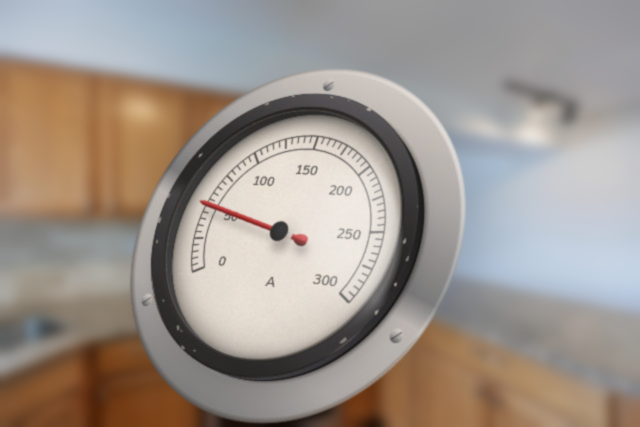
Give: 50,A
